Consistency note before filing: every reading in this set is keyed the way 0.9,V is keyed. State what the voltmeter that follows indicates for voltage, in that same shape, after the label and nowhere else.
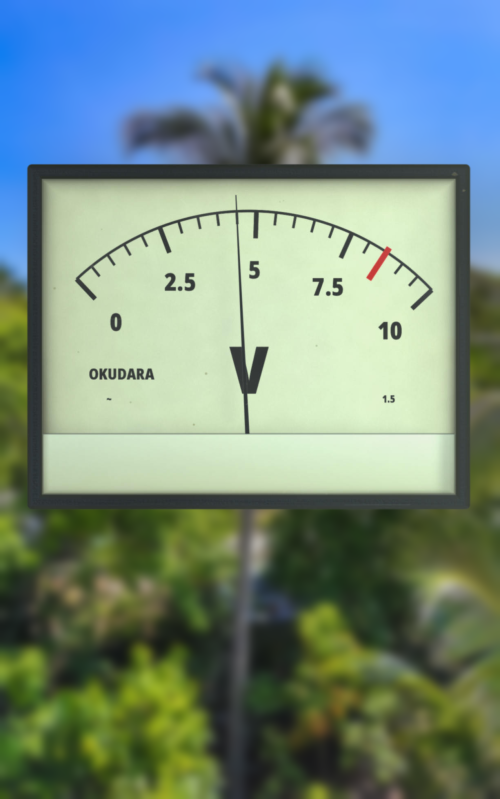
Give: 4.5,V
